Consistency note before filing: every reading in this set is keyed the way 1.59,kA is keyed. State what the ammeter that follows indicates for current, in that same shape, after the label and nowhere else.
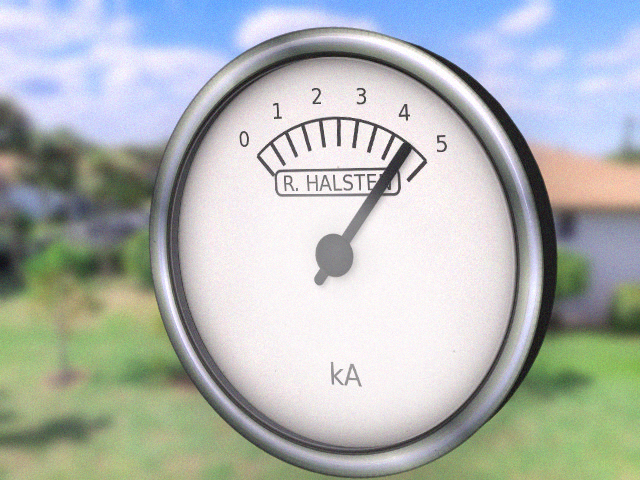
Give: 4.5,kA
